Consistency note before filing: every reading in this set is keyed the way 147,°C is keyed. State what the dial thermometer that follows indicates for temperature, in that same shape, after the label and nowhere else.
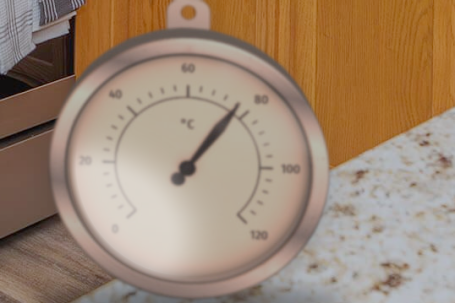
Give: 76,°C
